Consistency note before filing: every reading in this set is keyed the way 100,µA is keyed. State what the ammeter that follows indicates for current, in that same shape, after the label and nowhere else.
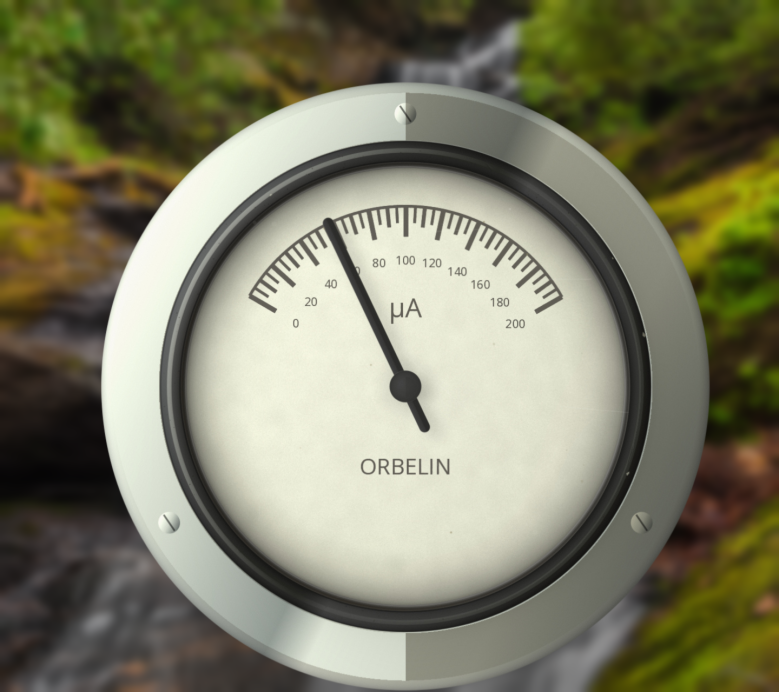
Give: 57.5,µA
